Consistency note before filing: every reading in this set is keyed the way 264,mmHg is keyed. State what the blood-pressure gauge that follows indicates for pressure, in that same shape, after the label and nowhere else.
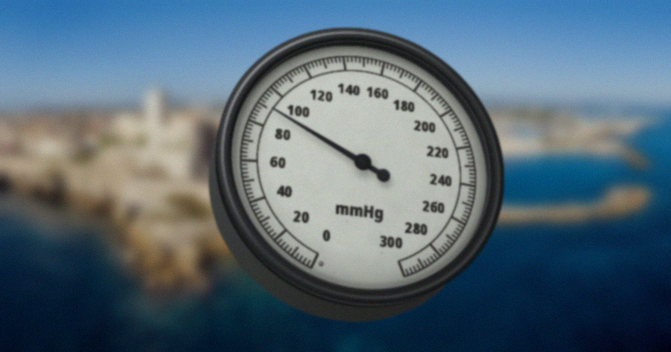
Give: 90,mmHg
